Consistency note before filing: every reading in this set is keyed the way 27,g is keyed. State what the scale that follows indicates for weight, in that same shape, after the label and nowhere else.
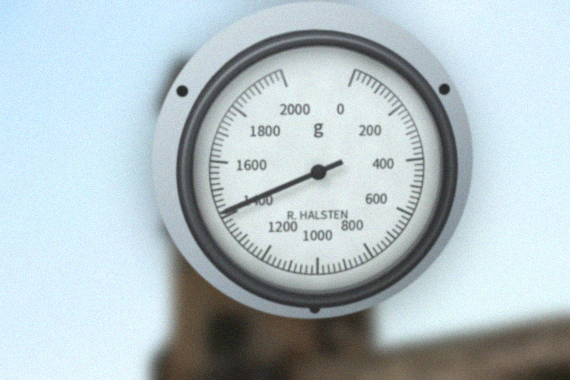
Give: 1420,g
